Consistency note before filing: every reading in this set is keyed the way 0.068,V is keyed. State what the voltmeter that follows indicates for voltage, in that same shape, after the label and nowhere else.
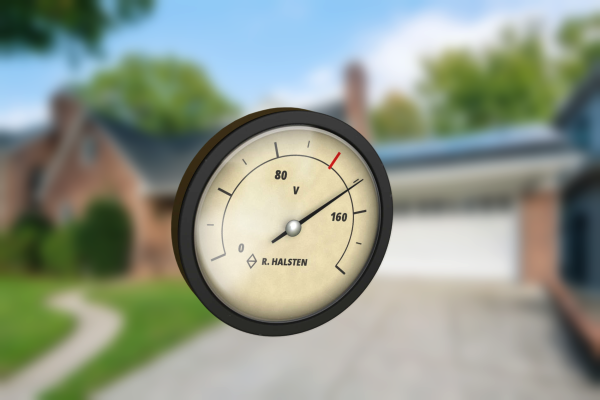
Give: 140,V
